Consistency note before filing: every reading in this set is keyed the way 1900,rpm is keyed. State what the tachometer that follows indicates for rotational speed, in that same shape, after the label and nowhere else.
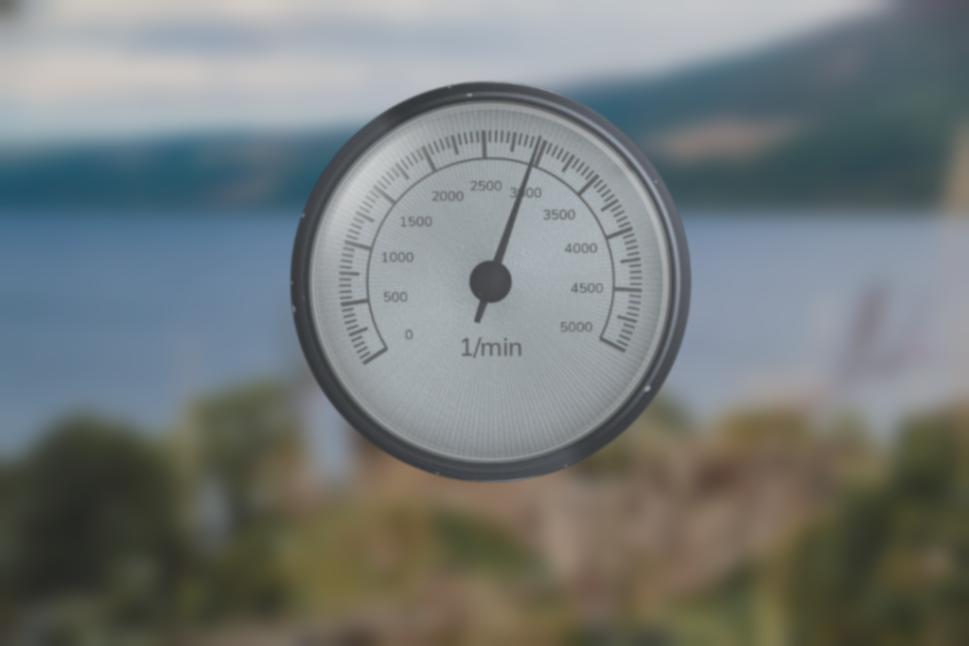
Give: 2950,rpm
